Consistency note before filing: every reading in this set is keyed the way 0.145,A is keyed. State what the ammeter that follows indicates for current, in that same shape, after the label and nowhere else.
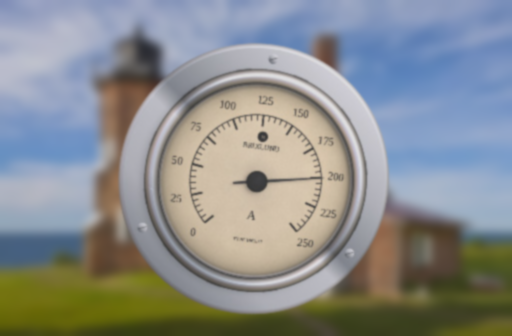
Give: 200,A
